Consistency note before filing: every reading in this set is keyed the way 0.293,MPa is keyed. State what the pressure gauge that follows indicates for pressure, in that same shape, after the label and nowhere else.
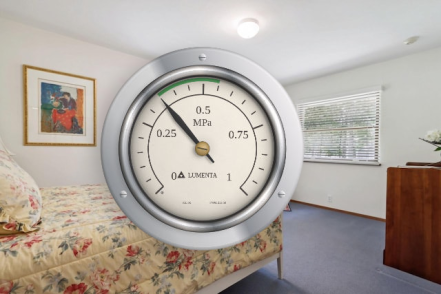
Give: 0.35,MPa
